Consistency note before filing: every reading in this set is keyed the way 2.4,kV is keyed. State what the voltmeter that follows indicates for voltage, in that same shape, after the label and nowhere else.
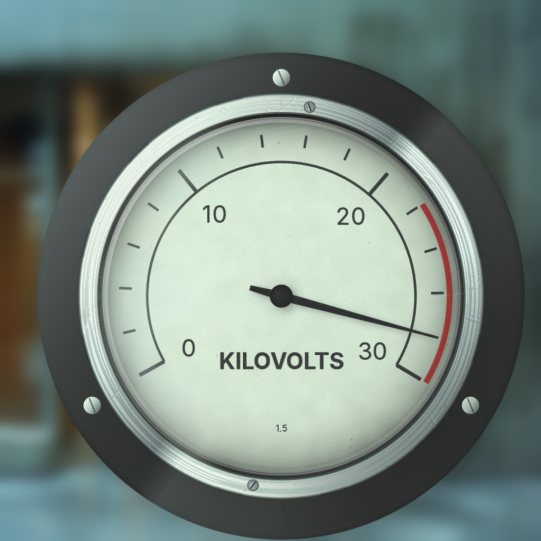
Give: 28,kV
